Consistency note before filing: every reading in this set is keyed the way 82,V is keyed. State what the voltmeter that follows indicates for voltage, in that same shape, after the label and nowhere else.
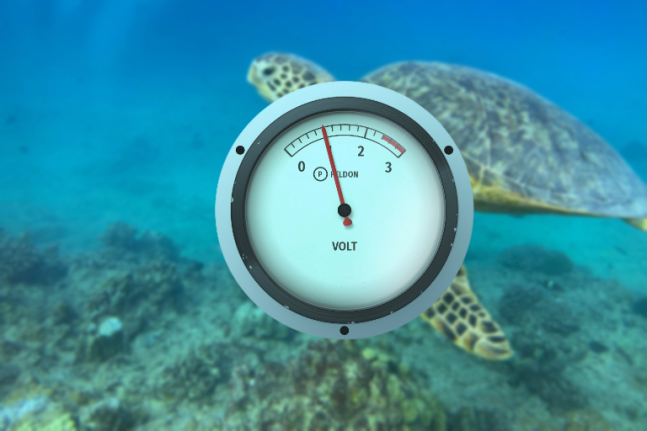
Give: 1,V
